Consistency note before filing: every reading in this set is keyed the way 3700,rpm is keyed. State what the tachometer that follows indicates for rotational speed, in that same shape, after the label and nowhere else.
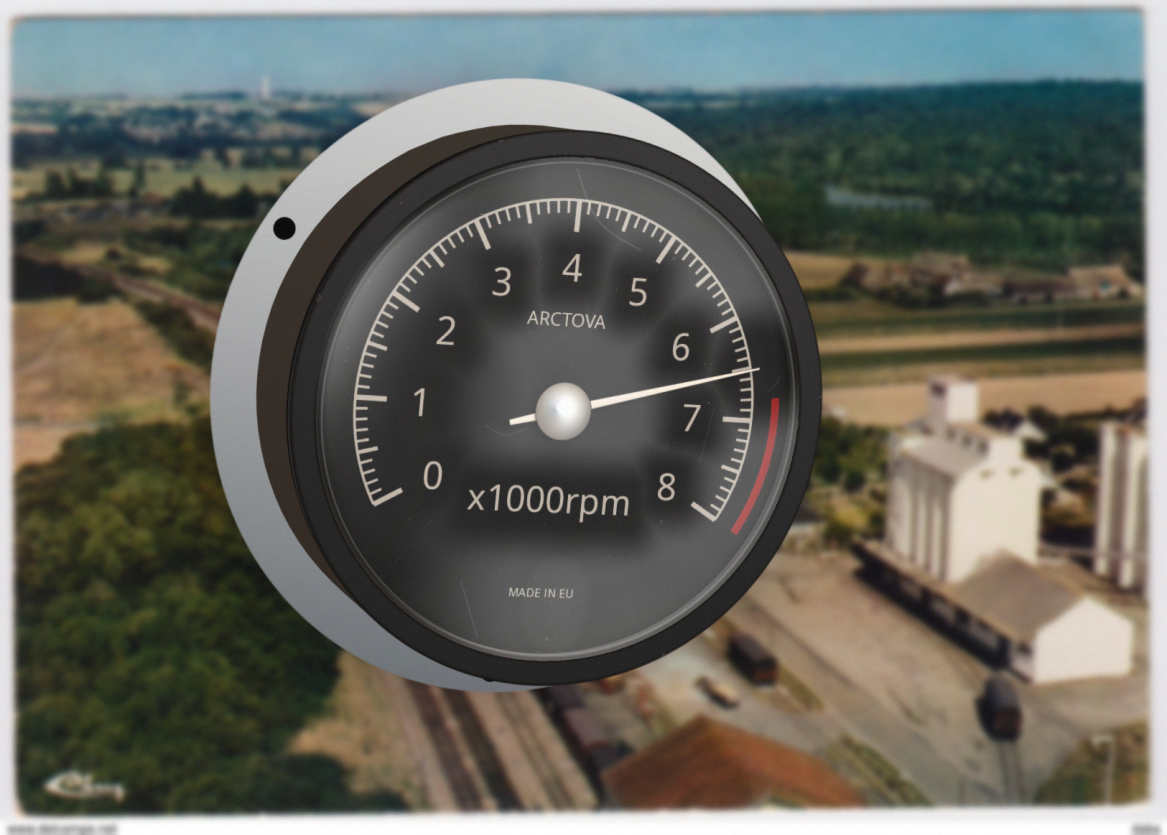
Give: 6500,rpm
